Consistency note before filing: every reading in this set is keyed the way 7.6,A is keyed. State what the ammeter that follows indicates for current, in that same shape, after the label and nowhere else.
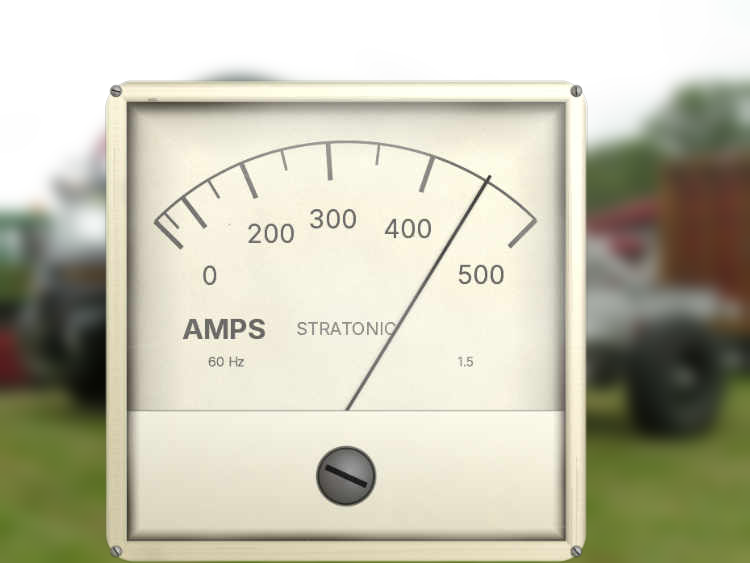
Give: 450,A
